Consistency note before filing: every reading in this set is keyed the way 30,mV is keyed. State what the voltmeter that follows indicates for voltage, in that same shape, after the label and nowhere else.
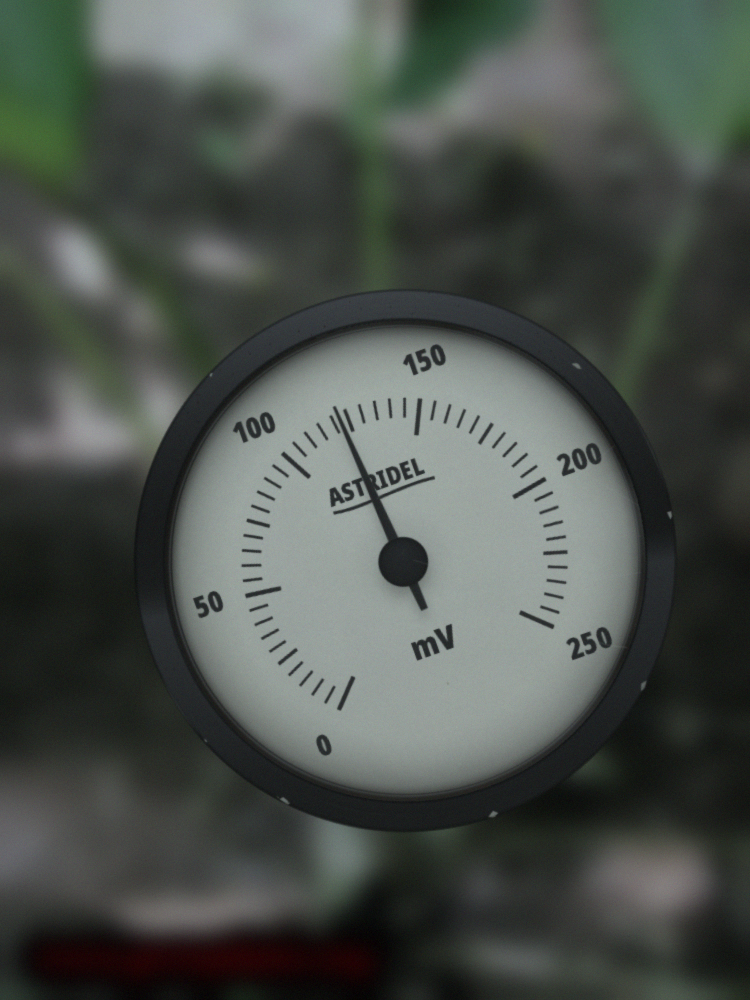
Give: 122.5,mV
